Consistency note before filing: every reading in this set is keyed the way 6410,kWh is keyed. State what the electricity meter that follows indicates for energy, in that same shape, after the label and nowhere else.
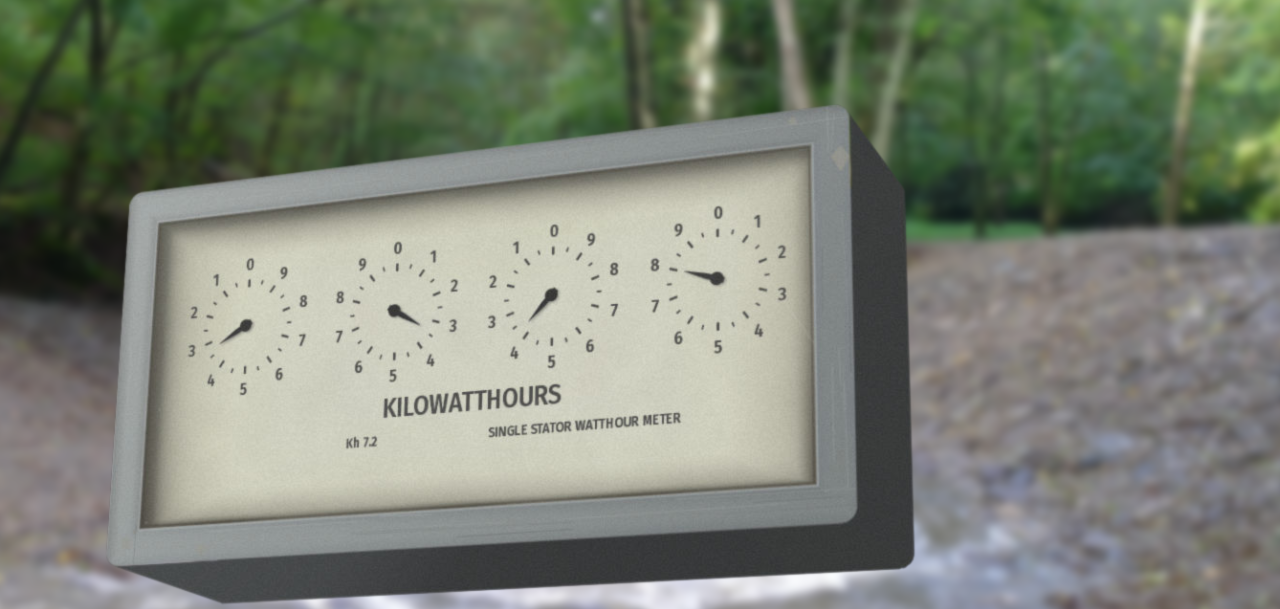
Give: 3338,kWh
